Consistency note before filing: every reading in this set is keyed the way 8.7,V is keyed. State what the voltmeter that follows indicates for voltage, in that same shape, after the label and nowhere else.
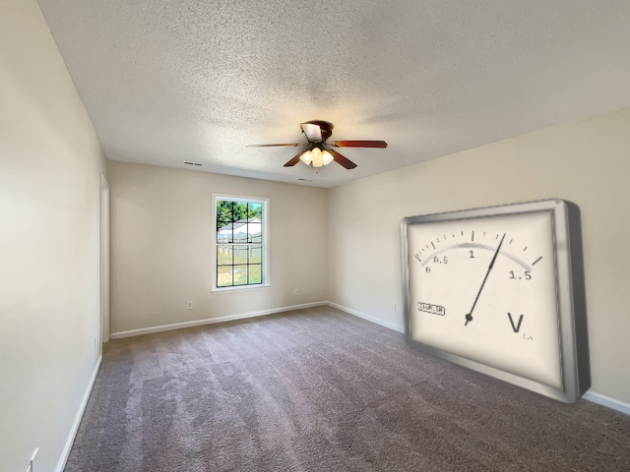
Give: 1.25,V
